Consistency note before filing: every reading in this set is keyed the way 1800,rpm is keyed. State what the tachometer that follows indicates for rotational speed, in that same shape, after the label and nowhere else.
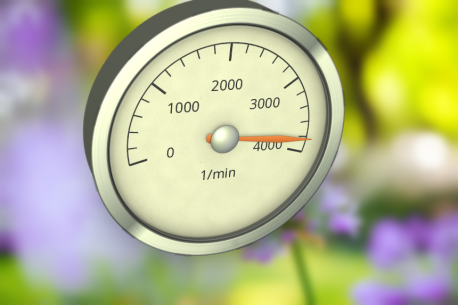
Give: 3800,rpm
